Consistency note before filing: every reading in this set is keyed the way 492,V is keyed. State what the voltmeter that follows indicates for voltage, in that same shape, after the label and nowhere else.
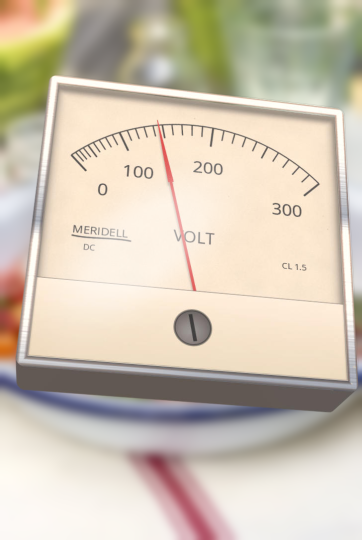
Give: 145,V
